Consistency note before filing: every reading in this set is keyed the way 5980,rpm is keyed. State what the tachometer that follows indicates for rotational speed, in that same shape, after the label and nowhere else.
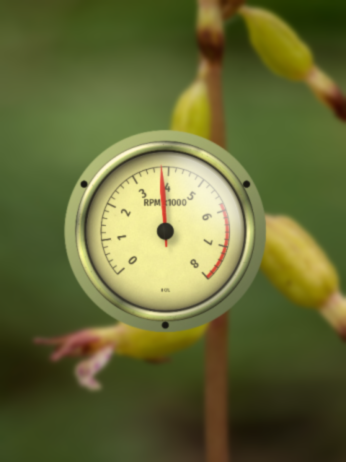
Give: 3800,rpm
